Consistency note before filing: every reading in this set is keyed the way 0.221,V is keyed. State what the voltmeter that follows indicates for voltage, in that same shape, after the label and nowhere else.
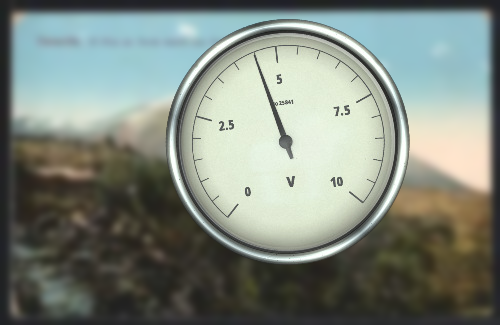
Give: 4.5,V
